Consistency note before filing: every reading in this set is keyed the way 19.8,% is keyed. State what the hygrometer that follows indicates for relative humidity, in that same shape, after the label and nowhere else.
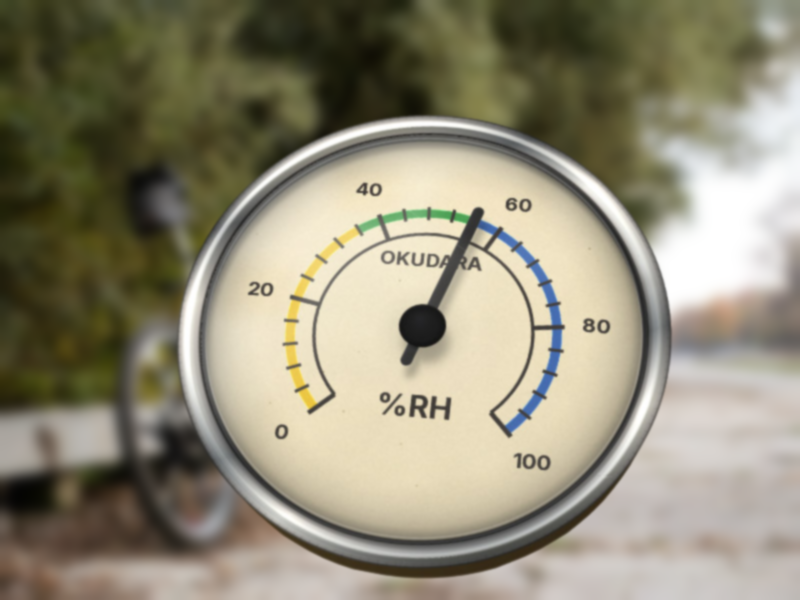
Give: 56,%
